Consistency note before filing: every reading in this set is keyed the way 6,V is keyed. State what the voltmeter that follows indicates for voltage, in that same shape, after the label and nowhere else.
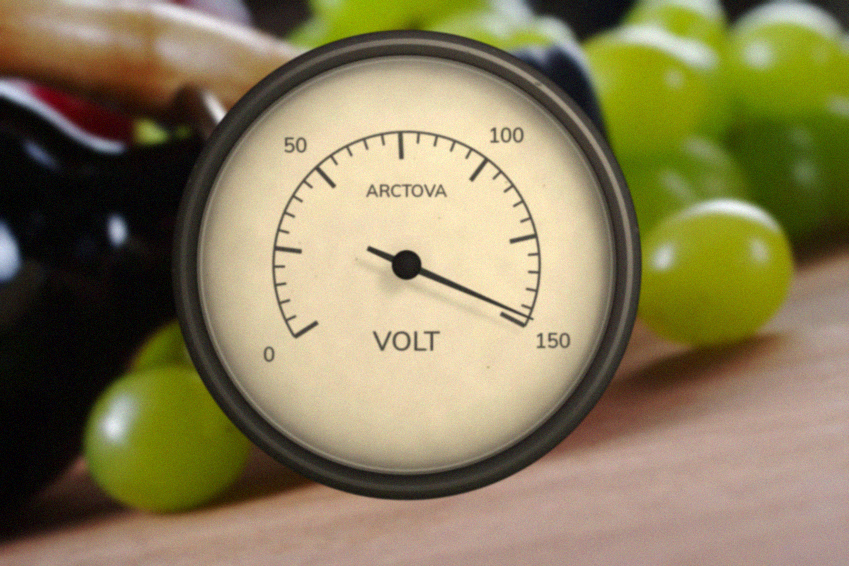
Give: 147.5,V
